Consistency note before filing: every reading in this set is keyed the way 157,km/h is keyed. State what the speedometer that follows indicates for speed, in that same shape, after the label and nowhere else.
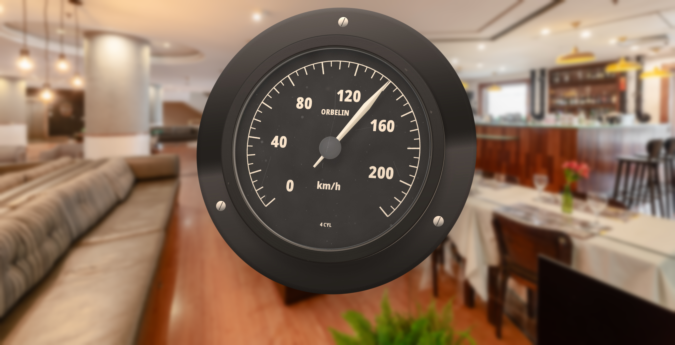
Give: 140,km/h
